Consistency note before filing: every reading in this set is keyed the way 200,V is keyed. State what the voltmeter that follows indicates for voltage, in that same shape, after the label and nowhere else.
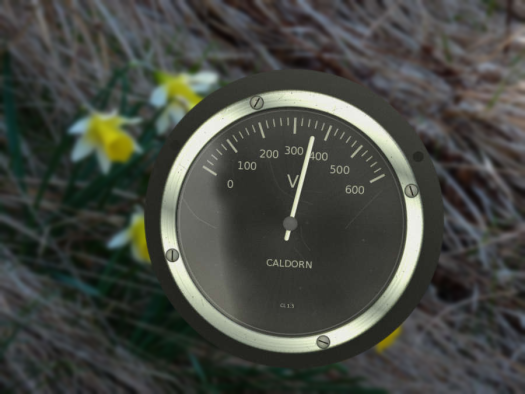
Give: 360,V
